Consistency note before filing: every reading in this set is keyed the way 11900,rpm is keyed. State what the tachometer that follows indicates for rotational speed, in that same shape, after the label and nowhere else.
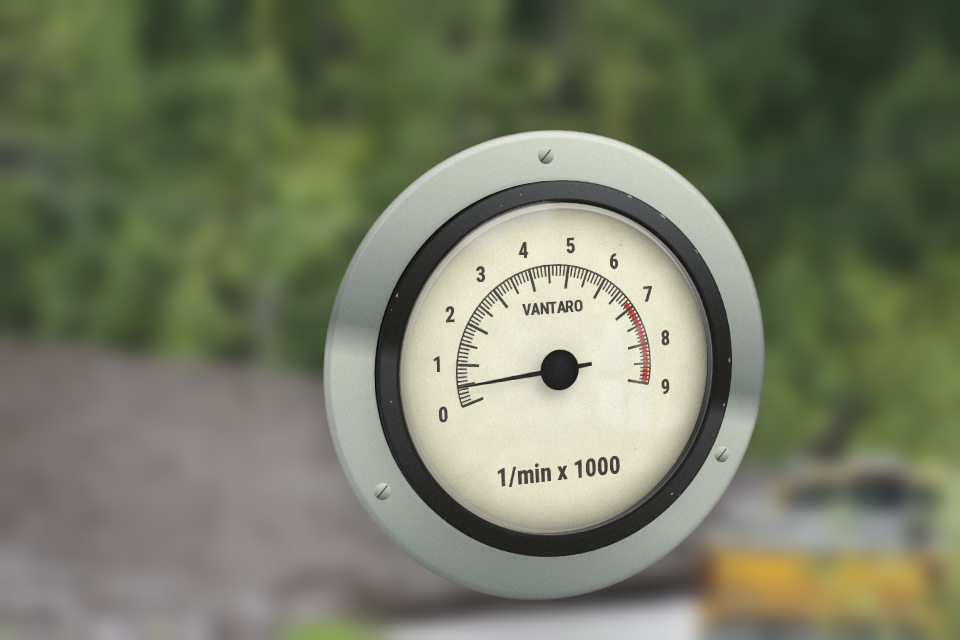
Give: 500,rpm
